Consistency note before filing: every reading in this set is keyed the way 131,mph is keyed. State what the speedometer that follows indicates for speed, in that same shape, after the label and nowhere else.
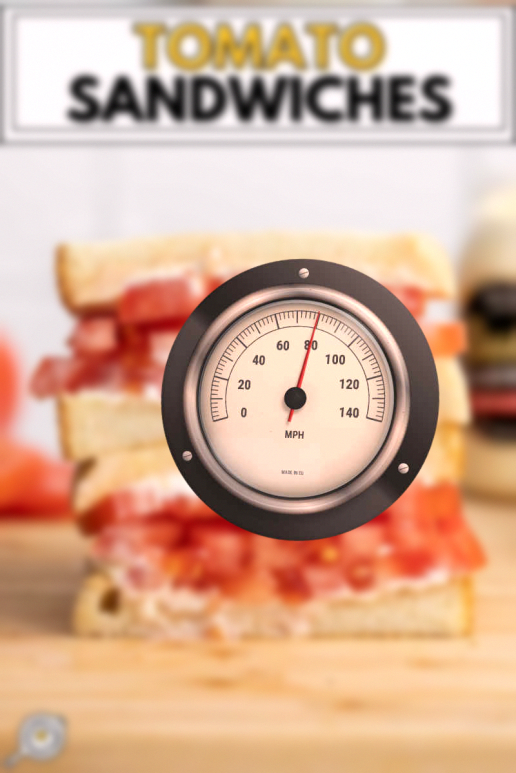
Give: 80,mph
